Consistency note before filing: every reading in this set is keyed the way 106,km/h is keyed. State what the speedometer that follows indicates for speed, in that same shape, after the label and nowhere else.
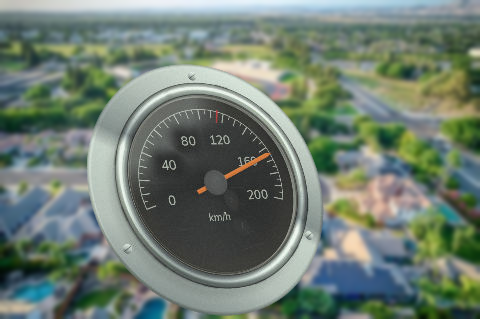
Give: 165,km/h
